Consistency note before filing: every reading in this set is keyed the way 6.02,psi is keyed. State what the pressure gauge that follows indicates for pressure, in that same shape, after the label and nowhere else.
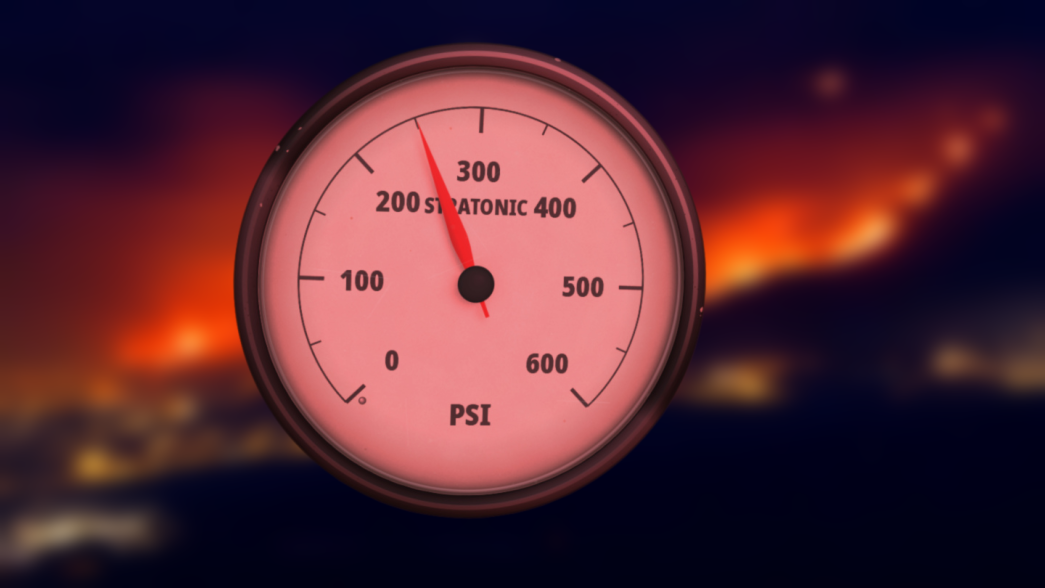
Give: 250,psi
